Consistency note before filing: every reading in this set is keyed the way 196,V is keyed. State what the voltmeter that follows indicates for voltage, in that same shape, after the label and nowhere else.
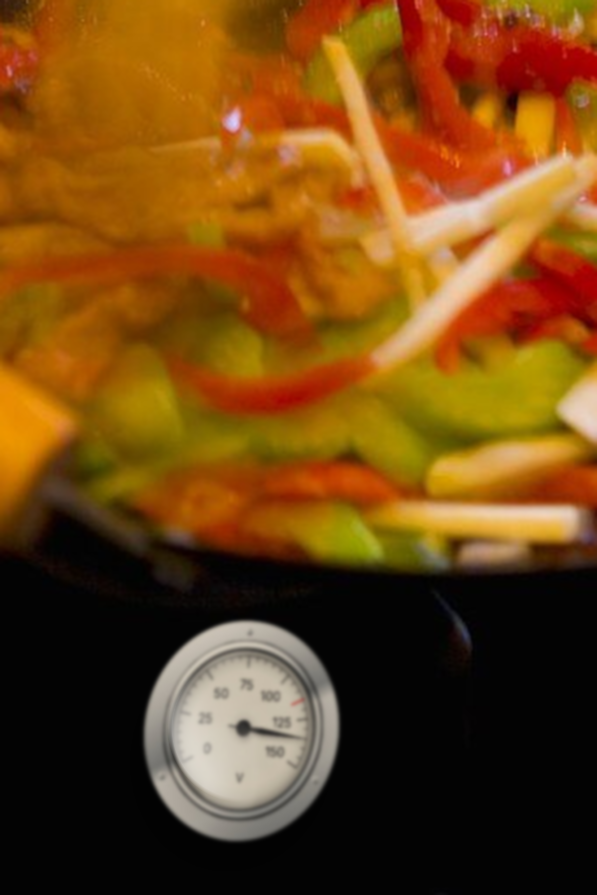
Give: 135,V
